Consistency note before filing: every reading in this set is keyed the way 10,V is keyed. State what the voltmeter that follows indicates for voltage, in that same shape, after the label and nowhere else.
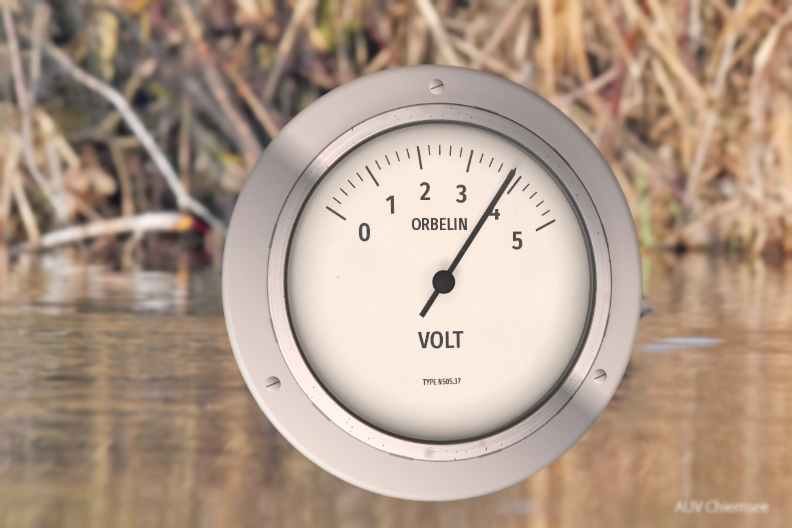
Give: 3.8,V
